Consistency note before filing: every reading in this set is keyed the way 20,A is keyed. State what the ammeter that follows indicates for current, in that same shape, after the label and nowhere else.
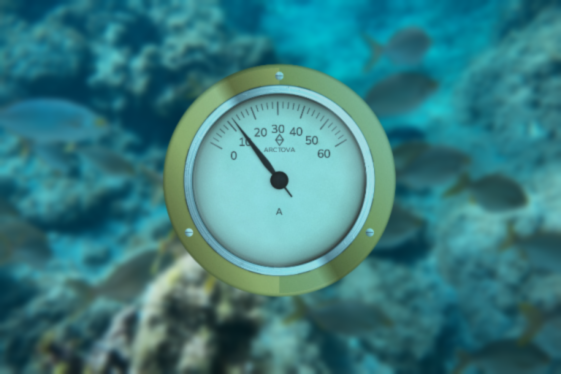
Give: 12,A
